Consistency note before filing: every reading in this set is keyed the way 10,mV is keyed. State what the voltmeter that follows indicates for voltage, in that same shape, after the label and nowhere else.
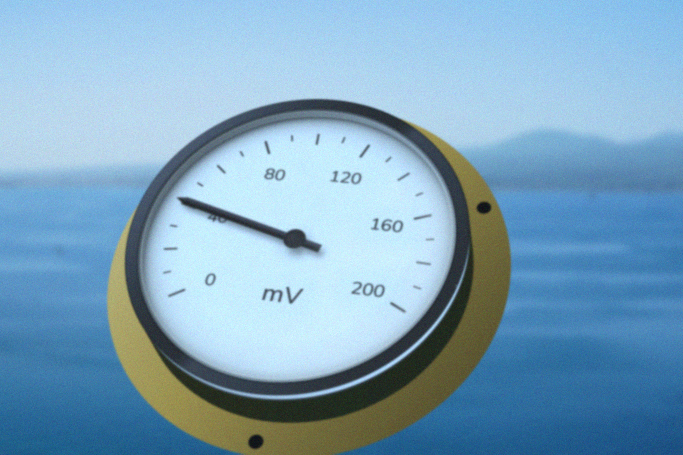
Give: 40,mV
